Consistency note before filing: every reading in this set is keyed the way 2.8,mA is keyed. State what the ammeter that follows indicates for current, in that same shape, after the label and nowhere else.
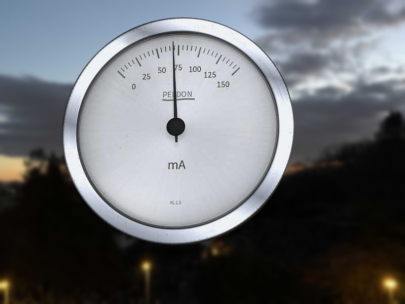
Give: 70,mA
